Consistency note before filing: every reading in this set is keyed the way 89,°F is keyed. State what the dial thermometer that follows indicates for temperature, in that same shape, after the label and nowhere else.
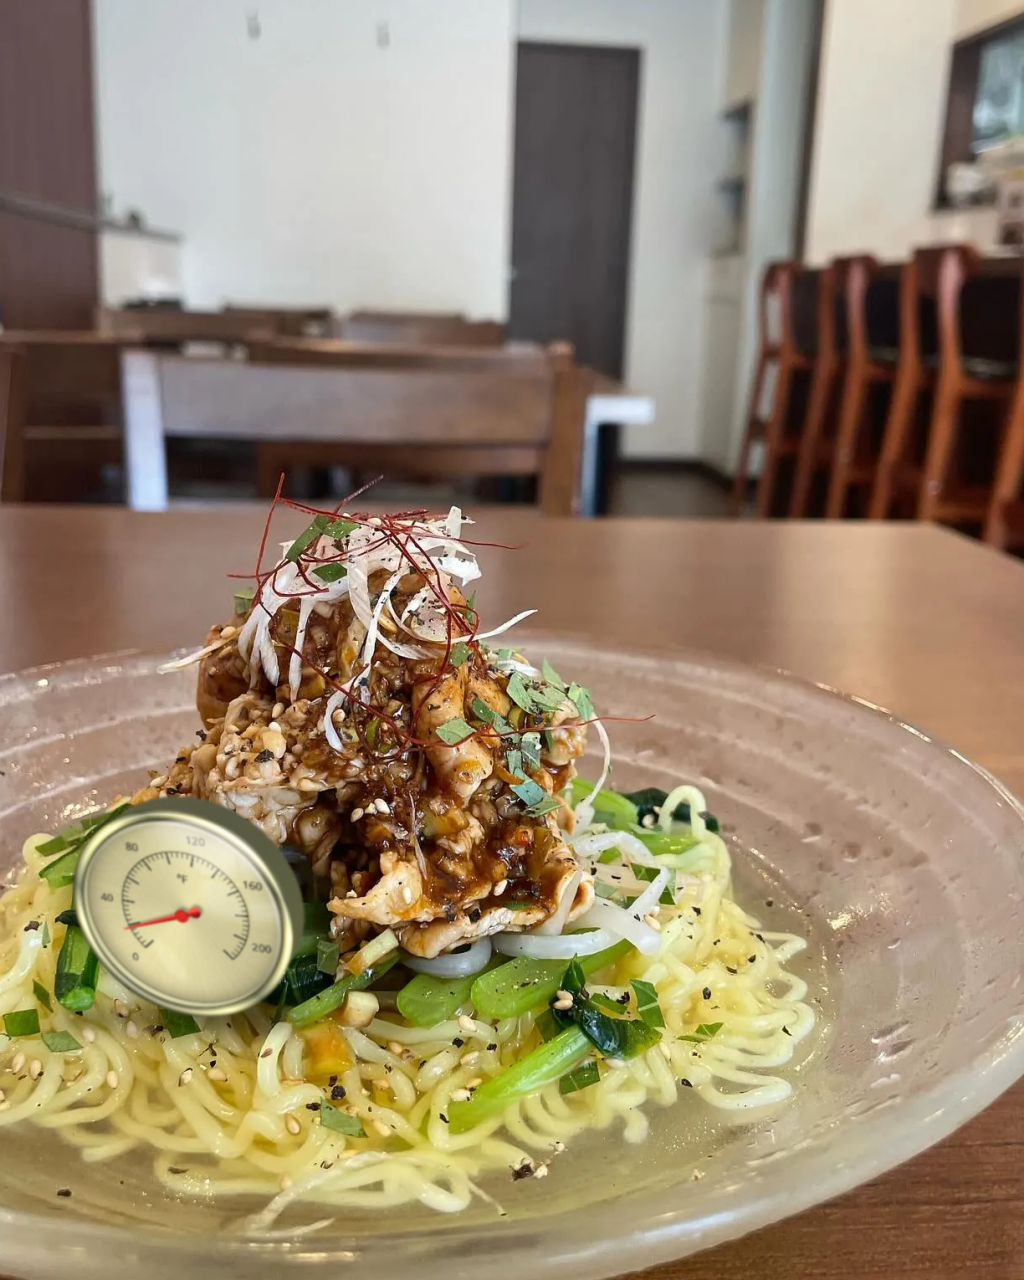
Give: 20,°F
